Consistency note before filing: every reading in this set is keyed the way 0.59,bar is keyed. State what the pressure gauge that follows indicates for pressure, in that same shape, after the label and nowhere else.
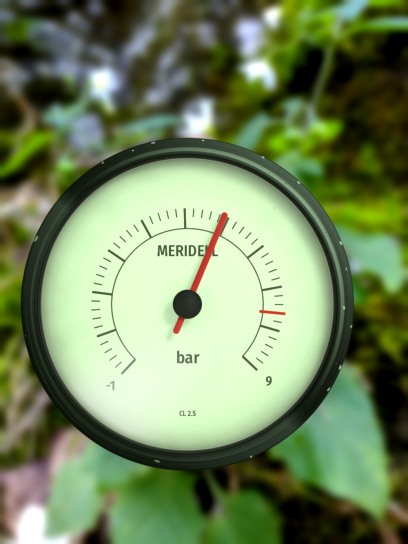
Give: 4.9,bar
